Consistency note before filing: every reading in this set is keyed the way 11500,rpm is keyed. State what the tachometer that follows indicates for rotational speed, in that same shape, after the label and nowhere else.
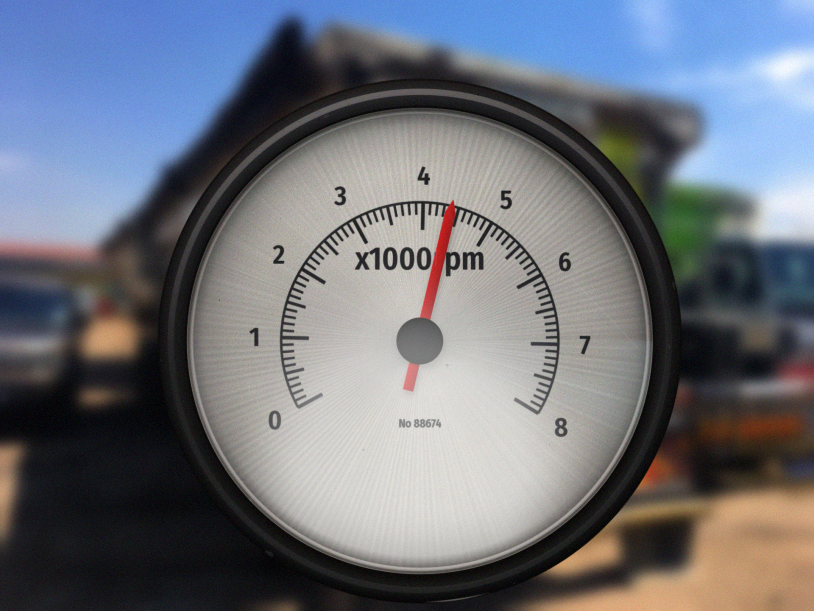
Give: 4400,rpm
